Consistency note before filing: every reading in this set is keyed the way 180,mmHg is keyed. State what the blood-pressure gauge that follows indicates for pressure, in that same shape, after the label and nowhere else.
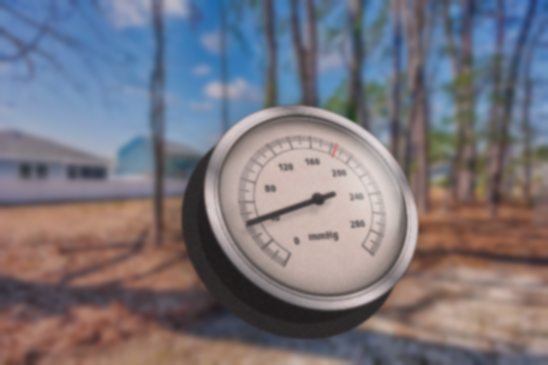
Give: 40,mmHg
